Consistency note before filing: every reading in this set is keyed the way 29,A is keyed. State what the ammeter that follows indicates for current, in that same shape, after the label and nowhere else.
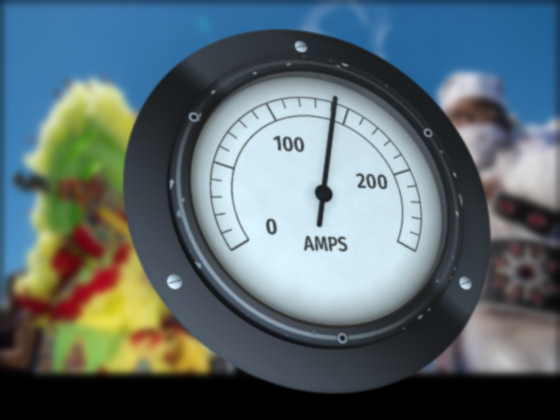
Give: 140,A
